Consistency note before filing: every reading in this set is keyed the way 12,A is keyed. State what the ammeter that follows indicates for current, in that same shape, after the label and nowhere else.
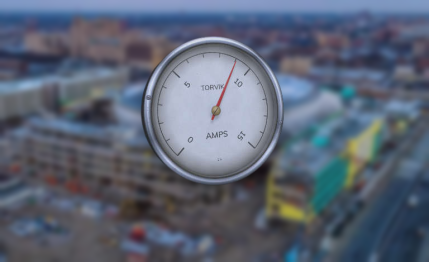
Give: 9,A
